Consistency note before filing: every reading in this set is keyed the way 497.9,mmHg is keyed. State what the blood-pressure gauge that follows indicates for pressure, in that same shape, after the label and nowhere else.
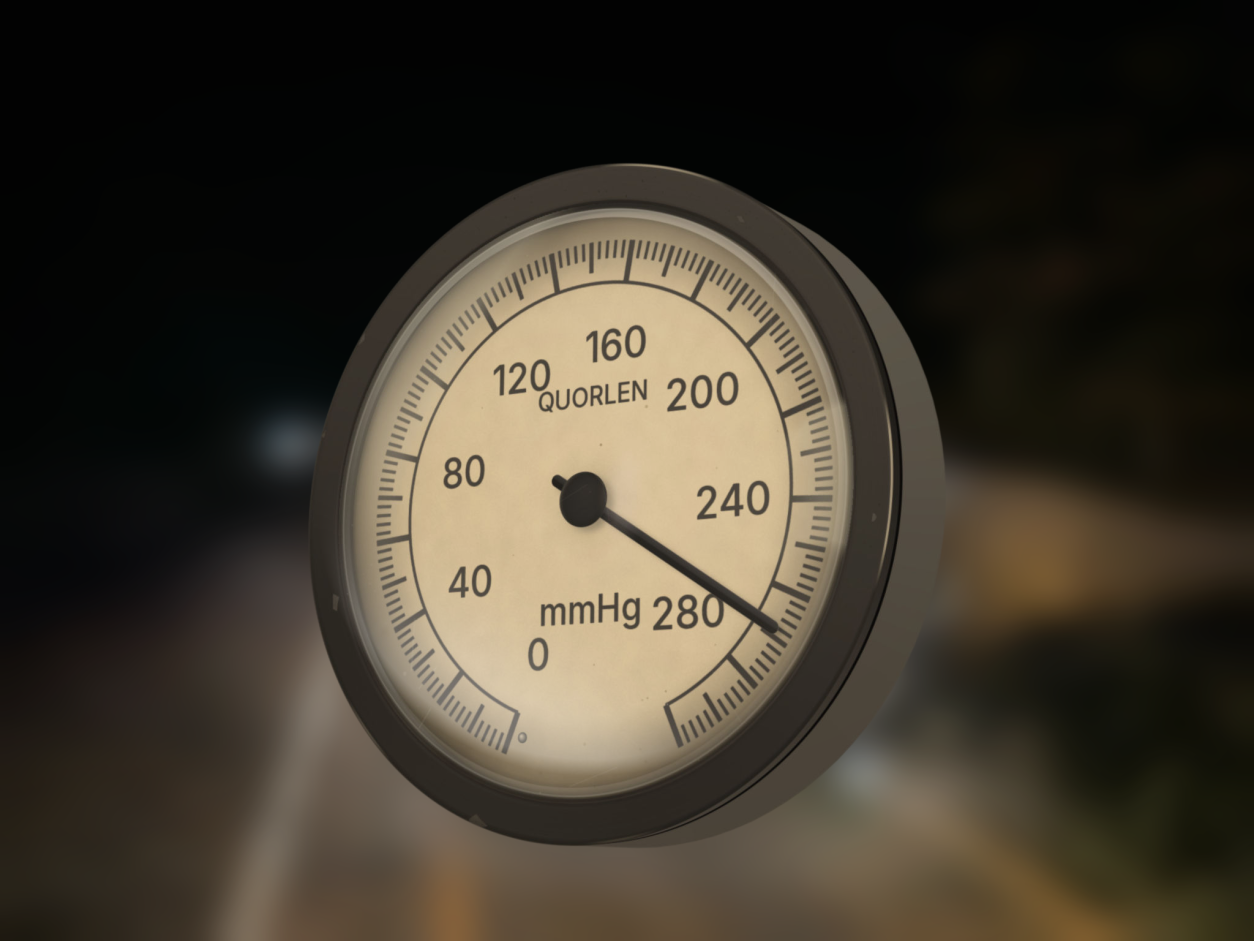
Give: 268,mmHg
